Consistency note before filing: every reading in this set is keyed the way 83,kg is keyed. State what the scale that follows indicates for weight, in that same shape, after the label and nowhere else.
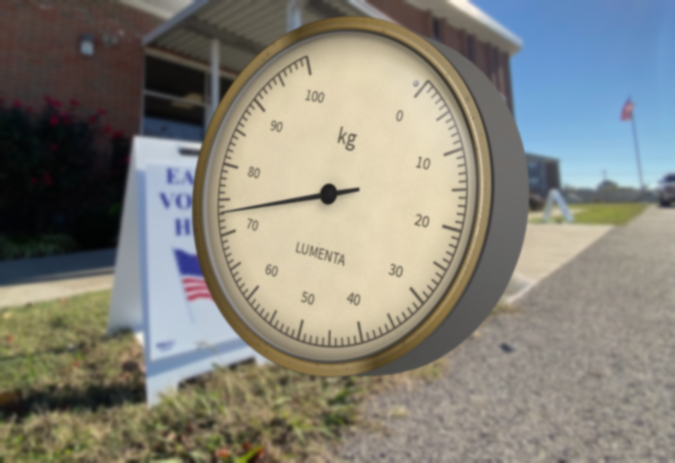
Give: 73,kg
